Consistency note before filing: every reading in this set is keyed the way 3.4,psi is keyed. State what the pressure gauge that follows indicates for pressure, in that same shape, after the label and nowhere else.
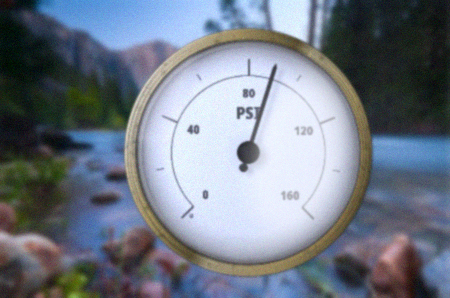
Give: 90,psi
